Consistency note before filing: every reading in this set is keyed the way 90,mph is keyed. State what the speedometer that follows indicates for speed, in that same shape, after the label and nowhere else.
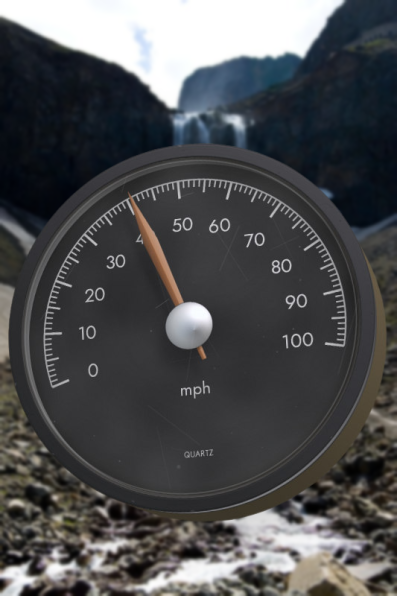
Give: 41,mph
